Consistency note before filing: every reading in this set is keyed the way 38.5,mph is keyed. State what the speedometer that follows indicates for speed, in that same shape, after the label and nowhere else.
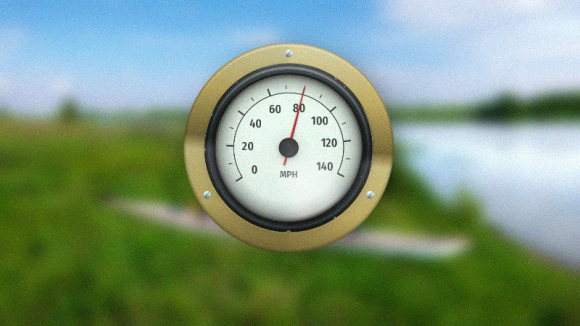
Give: 80,mph
